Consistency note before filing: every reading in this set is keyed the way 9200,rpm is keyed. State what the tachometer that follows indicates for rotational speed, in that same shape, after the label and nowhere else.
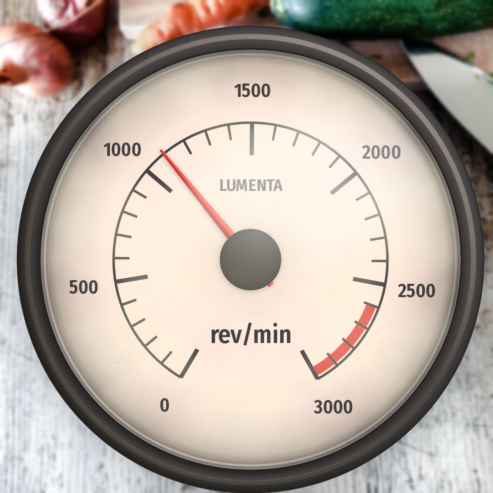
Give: 1100,rpm
